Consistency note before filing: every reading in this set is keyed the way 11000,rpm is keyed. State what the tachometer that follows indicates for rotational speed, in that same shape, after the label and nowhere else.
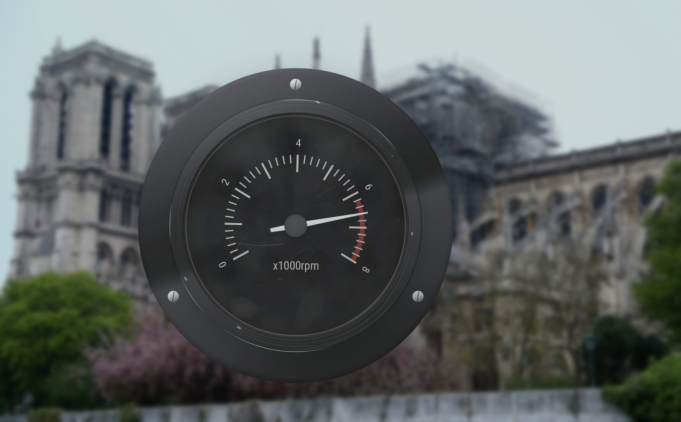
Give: 6600,rpm
